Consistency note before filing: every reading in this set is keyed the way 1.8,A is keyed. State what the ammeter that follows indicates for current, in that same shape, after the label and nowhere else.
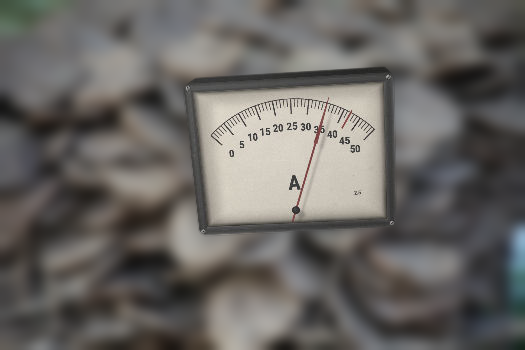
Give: 35,A
